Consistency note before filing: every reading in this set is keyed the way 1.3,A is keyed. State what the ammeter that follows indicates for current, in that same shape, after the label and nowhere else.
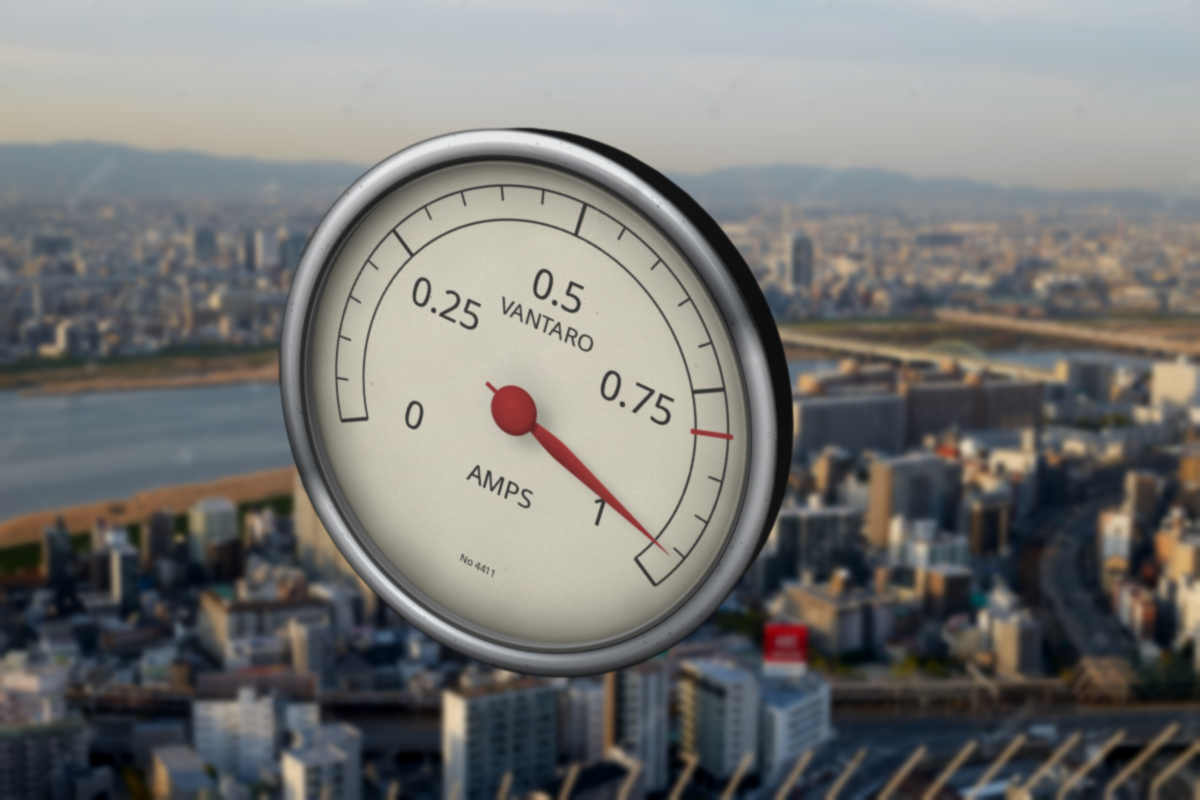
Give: 0.95,A
